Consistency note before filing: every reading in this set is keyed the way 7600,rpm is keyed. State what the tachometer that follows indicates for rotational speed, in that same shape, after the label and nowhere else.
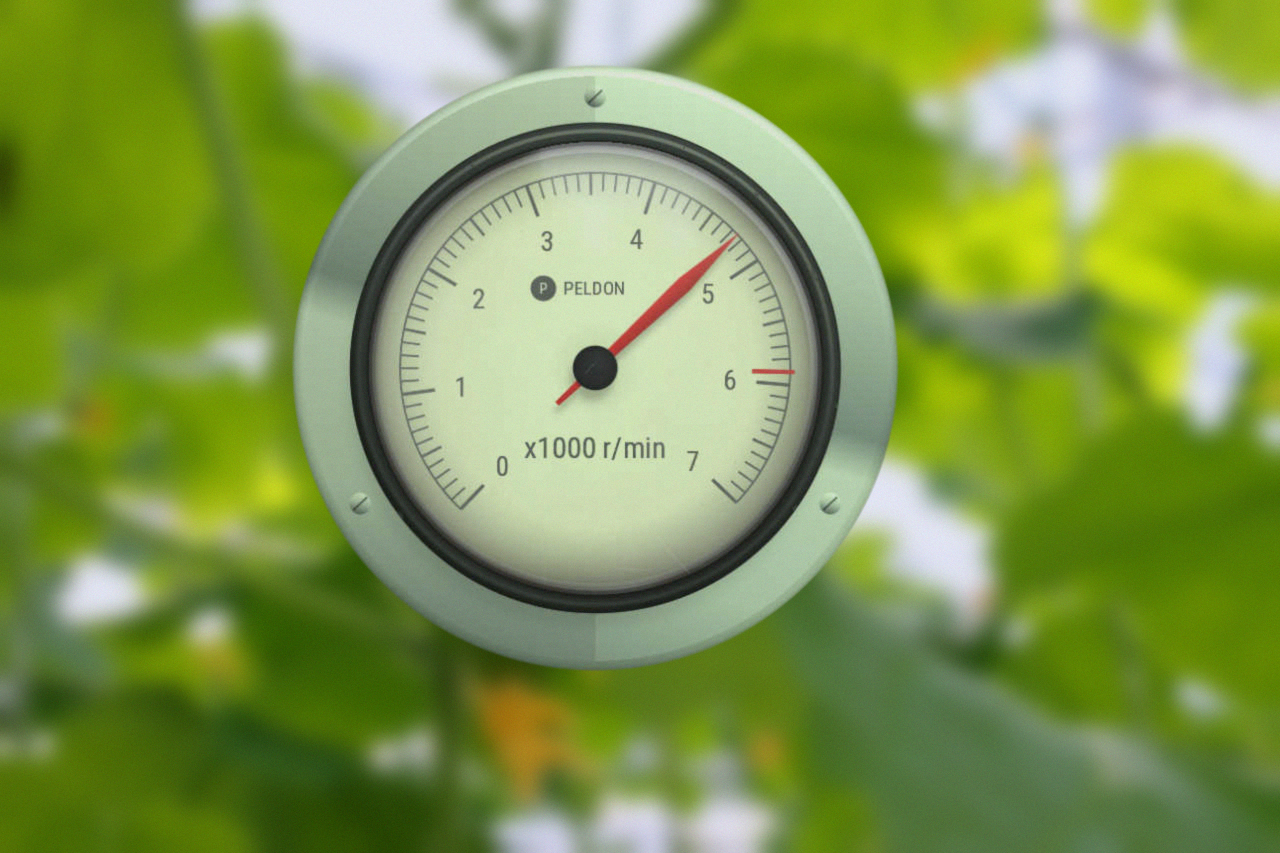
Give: 4750,rpm
